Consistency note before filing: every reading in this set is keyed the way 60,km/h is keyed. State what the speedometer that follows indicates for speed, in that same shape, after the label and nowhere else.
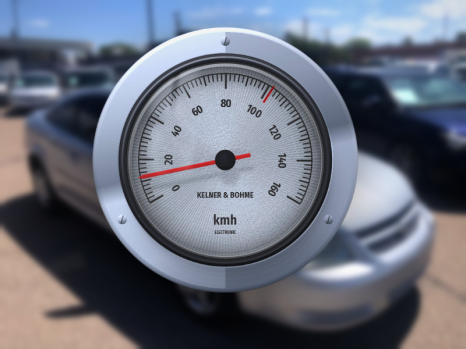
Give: 12,km/h
